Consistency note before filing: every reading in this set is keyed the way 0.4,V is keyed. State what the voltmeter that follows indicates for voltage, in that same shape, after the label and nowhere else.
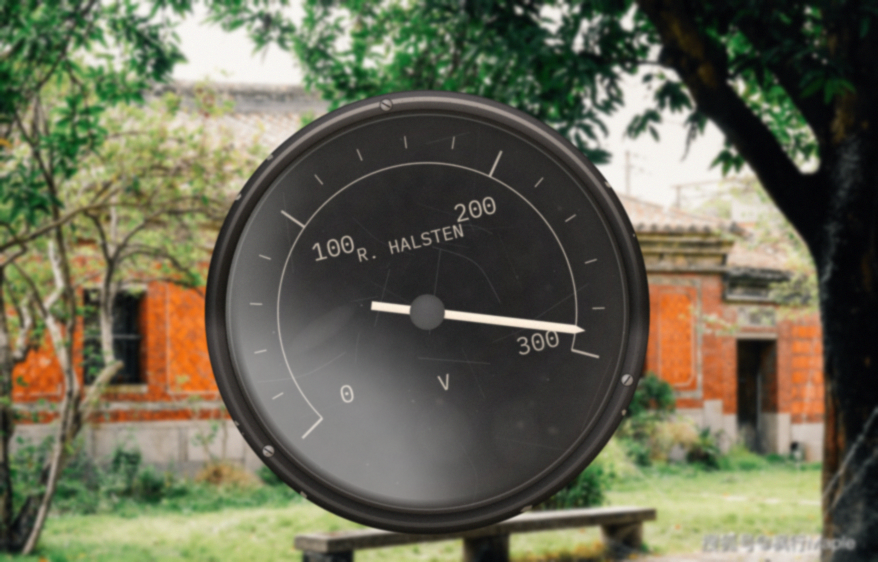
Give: 290,V
